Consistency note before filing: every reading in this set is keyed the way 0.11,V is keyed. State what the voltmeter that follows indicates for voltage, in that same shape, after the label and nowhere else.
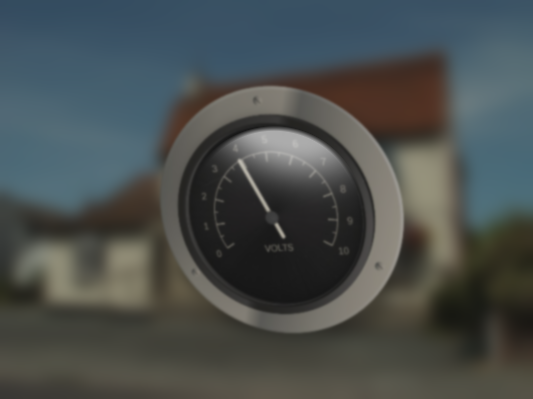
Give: 4,V
